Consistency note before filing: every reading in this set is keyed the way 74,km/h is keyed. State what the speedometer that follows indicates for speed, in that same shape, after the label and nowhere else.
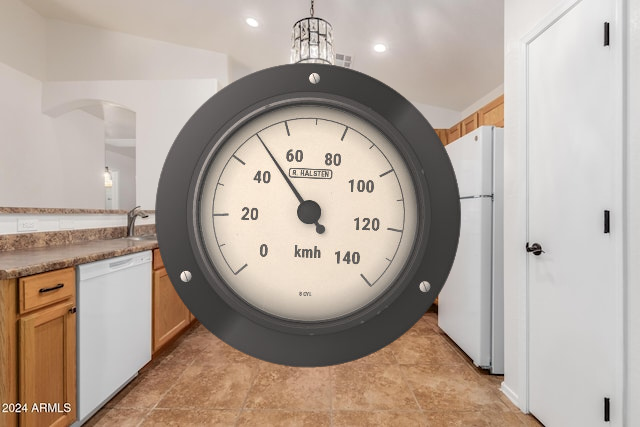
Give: 50,km/h
